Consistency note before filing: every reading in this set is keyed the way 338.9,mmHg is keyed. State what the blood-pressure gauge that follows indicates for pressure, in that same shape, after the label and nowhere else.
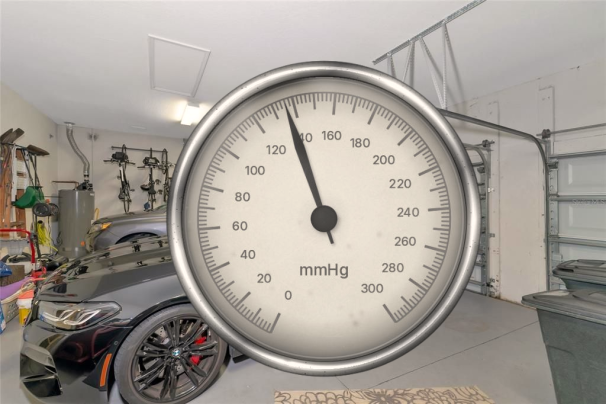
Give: 136,mmHg
